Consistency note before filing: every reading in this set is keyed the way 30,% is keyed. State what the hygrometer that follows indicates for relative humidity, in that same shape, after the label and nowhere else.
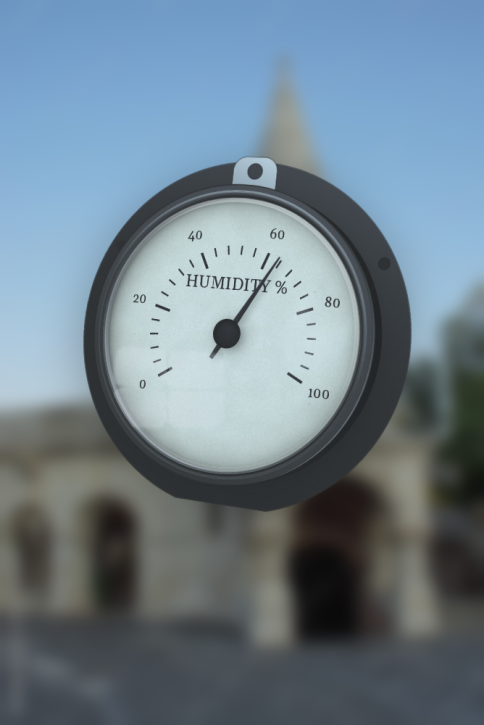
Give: 64,%
